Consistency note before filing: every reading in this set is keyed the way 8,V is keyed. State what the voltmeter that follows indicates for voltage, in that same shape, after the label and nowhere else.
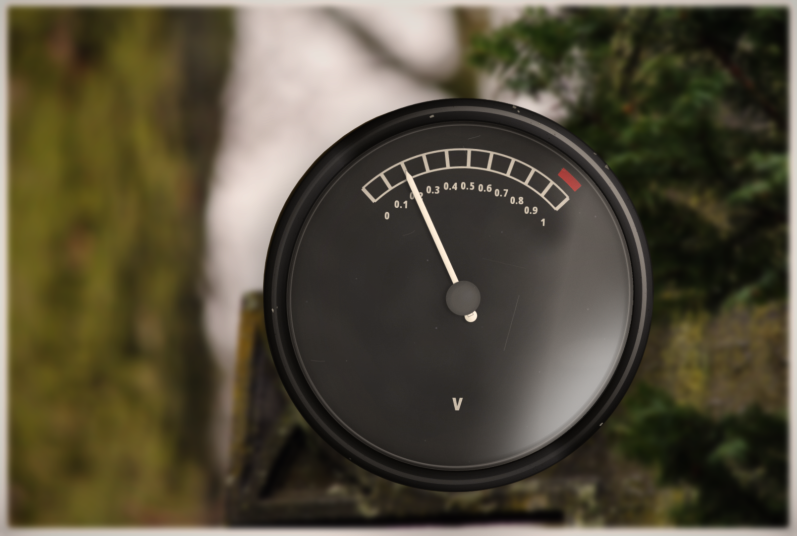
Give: 0.2,V
